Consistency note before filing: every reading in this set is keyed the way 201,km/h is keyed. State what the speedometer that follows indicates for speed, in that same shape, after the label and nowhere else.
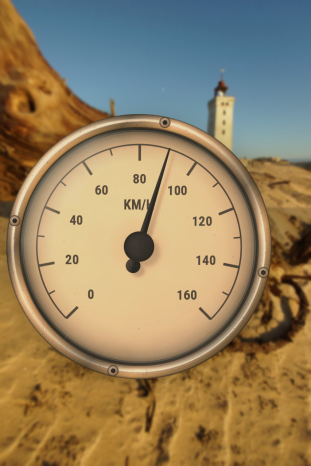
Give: 90,km/h
